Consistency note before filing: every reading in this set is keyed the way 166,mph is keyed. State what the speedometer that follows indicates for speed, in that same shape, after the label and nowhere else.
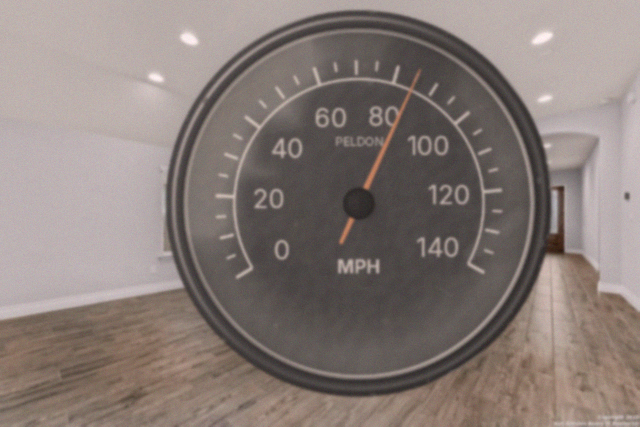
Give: 85,mph
